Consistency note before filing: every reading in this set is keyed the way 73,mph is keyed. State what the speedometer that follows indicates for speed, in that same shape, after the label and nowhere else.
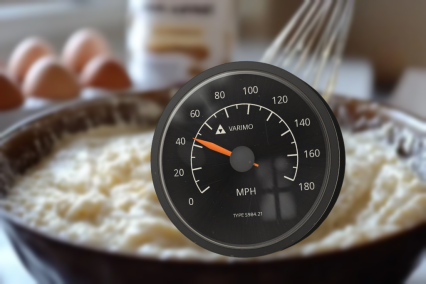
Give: 45,mph
